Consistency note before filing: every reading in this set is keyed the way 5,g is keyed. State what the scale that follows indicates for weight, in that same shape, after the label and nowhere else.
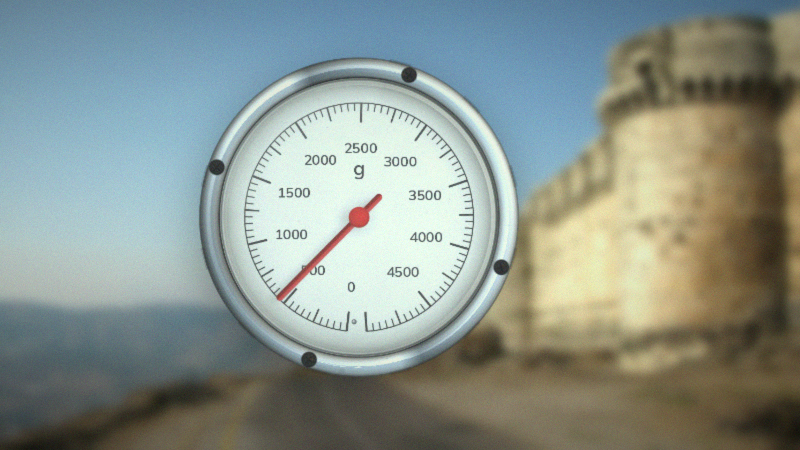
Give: 550,g
